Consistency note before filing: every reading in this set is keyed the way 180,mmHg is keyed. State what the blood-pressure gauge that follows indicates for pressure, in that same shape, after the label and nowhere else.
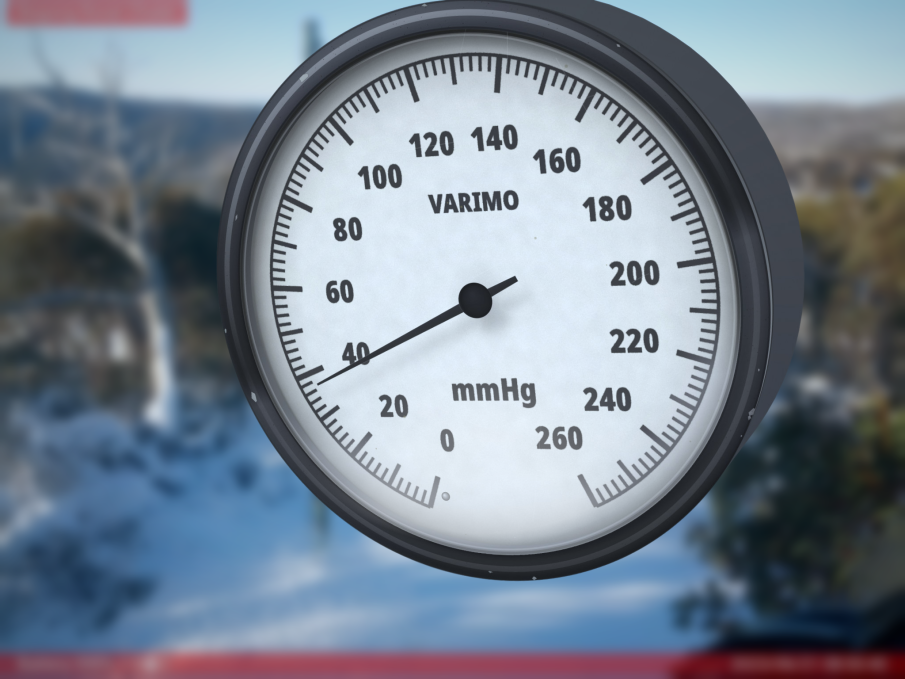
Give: 37,mmHg
